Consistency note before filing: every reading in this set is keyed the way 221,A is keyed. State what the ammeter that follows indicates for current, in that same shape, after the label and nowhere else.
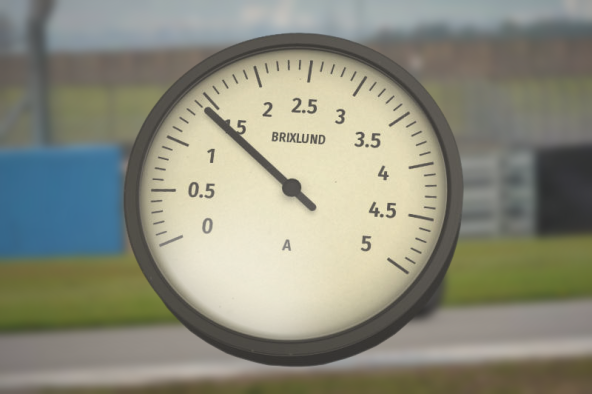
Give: 1.4,A
